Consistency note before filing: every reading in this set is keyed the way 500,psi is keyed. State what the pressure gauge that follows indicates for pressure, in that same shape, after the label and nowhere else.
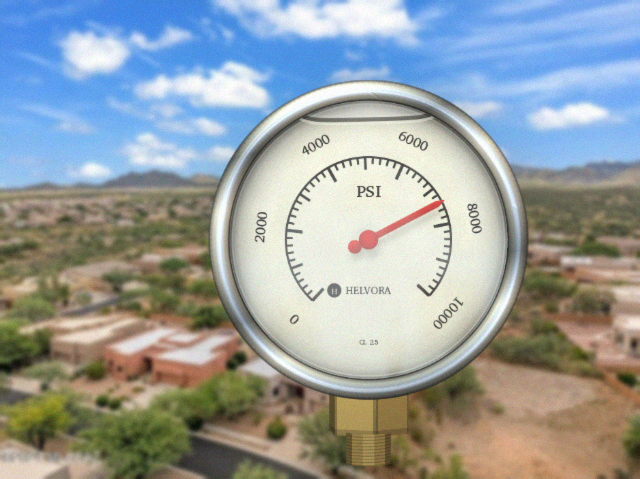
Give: 7400,psi
